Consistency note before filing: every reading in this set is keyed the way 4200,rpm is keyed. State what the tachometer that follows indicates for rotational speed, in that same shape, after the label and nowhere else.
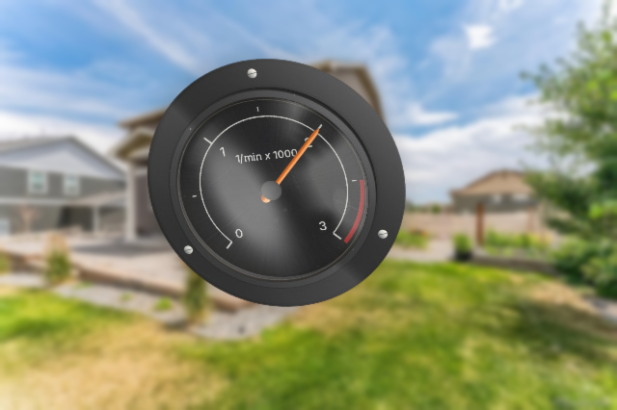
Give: 2000,rpm
